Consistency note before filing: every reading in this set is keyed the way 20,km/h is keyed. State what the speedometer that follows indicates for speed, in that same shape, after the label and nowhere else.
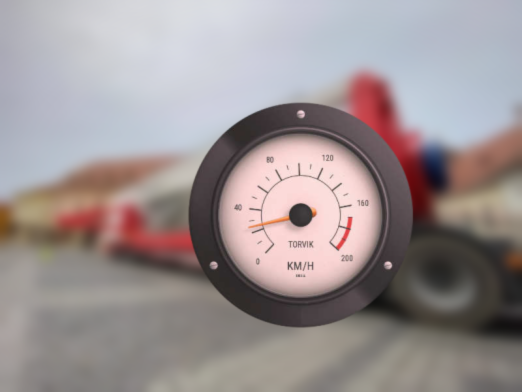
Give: 25,km/h
